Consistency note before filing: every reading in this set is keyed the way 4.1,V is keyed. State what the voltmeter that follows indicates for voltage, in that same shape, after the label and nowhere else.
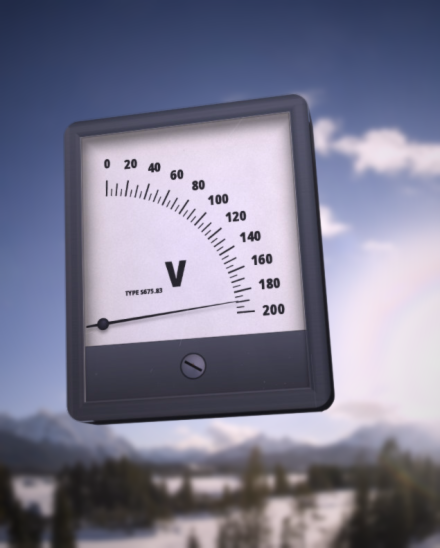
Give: 190,V
